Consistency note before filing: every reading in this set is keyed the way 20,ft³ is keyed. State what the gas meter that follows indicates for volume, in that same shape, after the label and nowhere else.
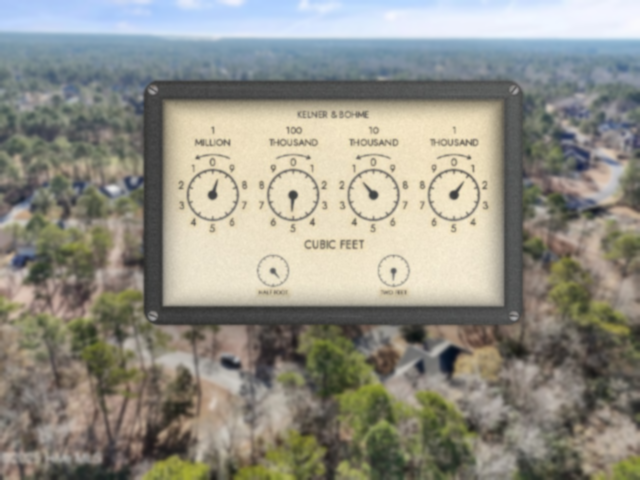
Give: 951100,ft³
